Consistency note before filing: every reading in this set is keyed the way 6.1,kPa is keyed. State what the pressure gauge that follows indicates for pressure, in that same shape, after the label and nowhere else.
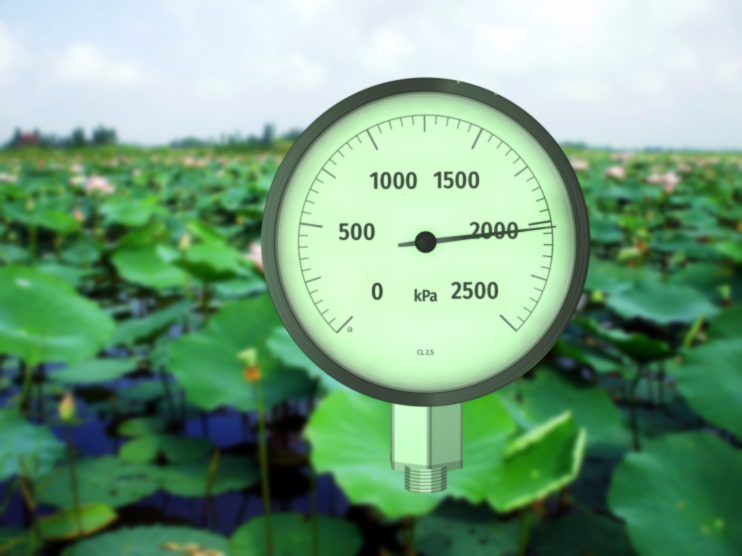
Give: 2025,kPa
